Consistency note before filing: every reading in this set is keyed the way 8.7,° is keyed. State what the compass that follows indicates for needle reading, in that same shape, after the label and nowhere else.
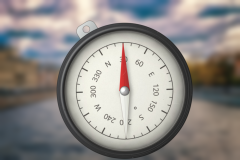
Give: 30,°
